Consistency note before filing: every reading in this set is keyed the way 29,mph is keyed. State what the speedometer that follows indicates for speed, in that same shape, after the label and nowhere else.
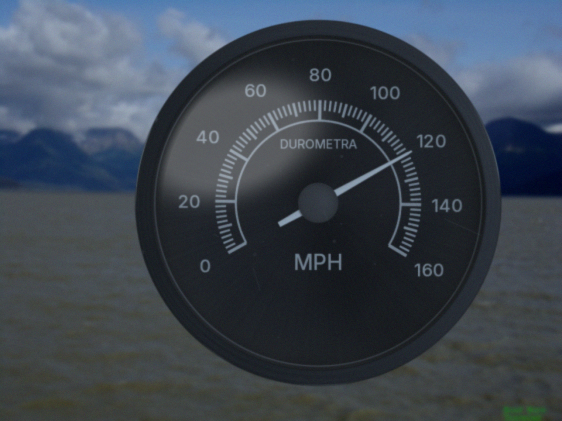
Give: 120,mph
